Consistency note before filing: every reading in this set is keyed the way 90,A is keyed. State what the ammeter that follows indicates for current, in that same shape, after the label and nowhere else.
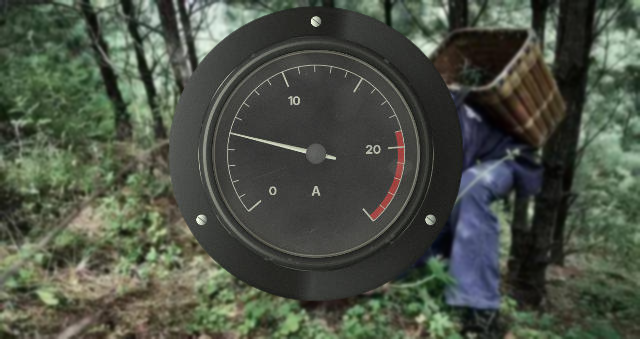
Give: 5,A
